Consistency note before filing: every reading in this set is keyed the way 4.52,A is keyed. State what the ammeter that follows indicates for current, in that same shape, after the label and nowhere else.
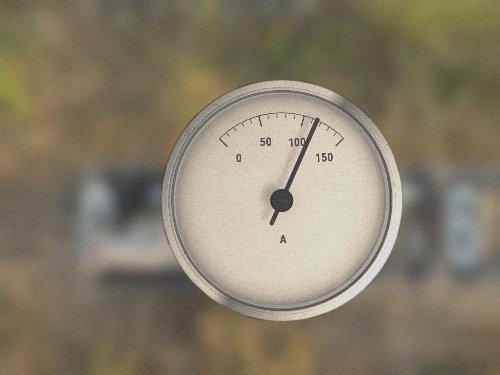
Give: 115,A
